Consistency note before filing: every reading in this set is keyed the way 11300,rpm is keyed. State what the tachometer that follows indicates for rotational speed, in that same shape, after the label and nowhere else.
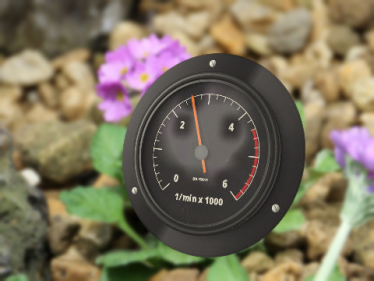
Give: 2600,rpm
